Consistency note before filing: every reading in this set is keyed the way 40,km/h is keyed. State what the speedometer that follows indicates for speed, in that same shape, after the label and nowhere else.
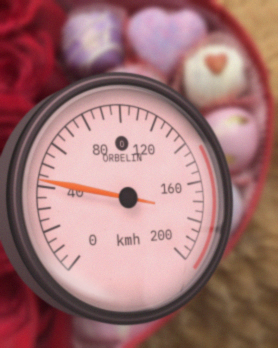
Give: 42.5,km/h
